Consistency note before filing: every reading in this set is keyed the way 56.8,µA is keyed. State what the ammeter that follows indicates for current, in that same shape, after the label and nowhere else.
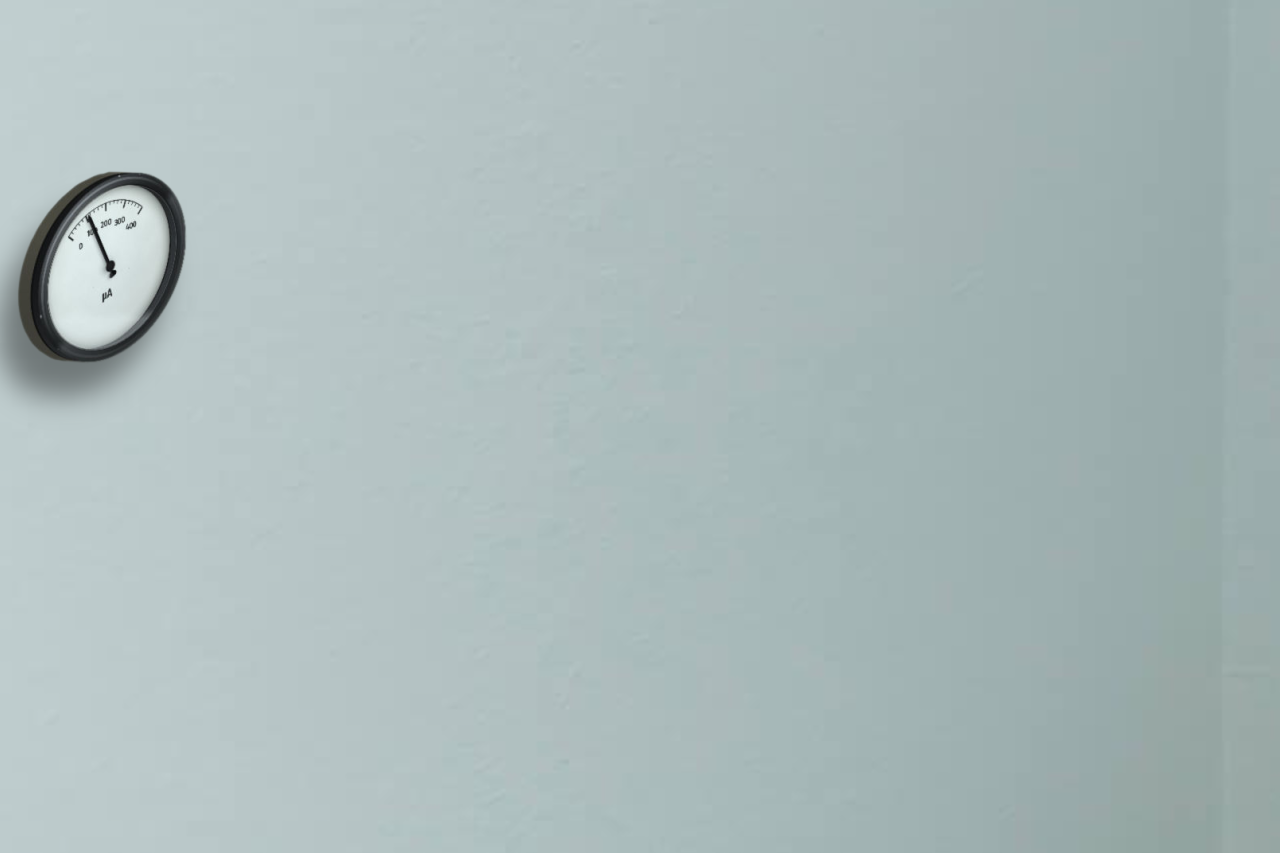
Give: 100,µA
